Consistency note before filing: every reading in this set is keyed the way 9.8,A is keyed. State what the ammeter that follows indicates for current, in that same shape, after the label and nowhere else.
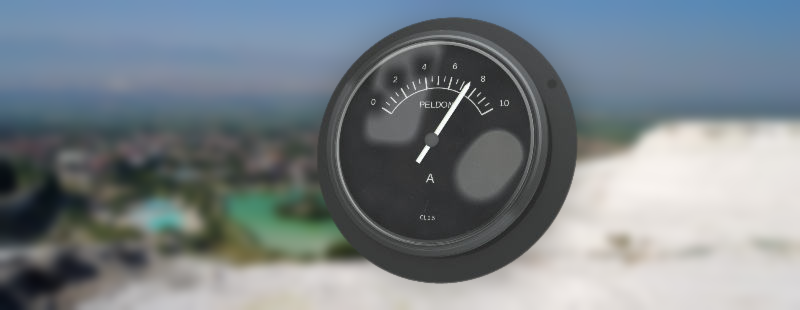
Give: 7.5,A
